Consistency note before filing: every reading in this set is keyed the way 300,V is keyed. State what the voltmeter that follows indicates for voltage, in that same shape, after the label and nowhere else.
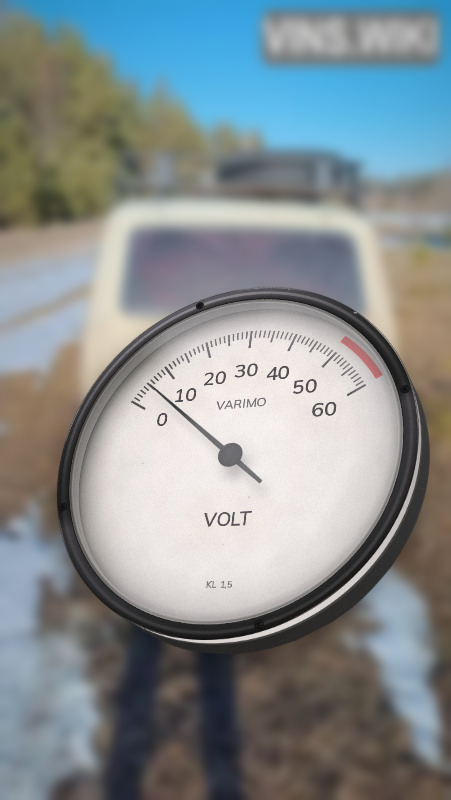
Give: 5,V
